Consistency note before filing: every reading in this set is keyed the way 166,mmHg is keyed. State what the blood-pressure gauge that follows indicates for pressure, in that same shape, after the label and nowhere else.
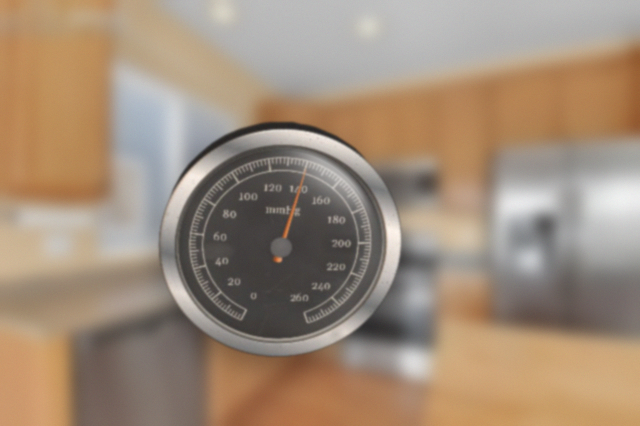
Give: 140,mmHg
